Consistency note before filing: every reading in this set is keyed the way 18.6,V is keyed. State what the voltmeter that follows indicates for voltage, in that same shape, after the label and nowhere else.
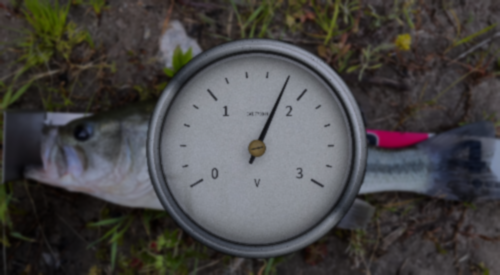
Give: 1.8,V
